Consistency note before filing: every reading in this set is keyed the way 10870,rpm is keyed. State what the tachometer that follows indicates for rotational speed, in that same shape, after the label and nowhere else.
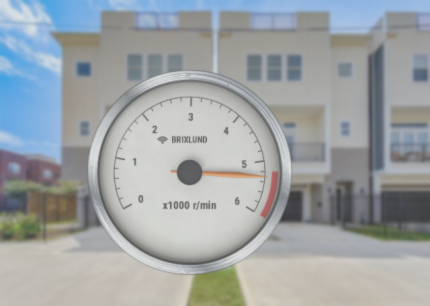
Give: 5300,rpm
